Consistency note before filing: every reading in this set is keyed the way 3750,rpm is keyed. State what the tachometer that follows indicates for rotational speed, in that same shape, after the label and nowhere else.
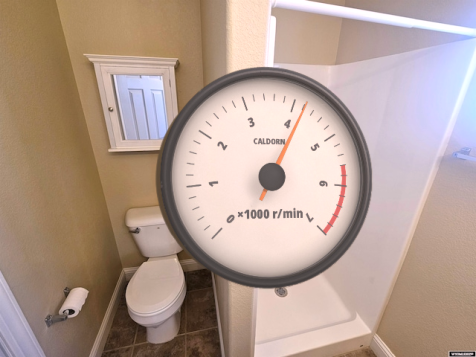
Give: 4200,rpm
